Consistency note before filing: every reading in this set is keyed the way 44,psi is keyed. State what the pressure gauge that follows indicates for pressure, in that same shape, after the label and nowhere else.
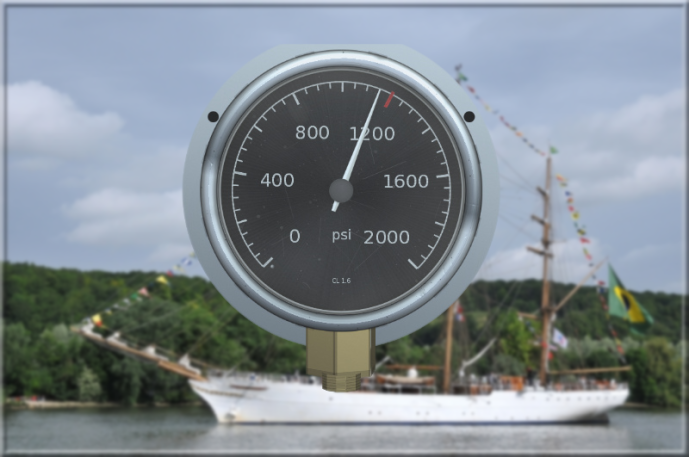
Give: 1150,psi
